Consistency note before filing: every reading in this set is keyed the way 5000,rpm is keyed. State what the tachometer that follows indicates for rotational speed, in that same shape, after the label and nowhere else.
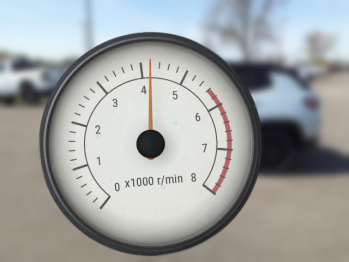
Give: 4200,rpm
